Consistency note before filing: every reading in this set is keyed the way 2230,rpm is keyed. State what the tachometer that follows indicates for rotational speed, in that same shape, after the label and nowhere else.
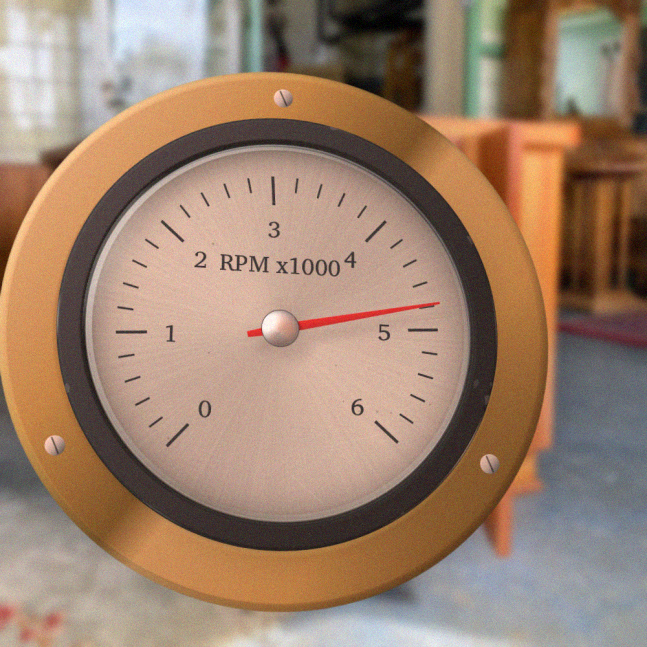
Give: 4800,rpm
